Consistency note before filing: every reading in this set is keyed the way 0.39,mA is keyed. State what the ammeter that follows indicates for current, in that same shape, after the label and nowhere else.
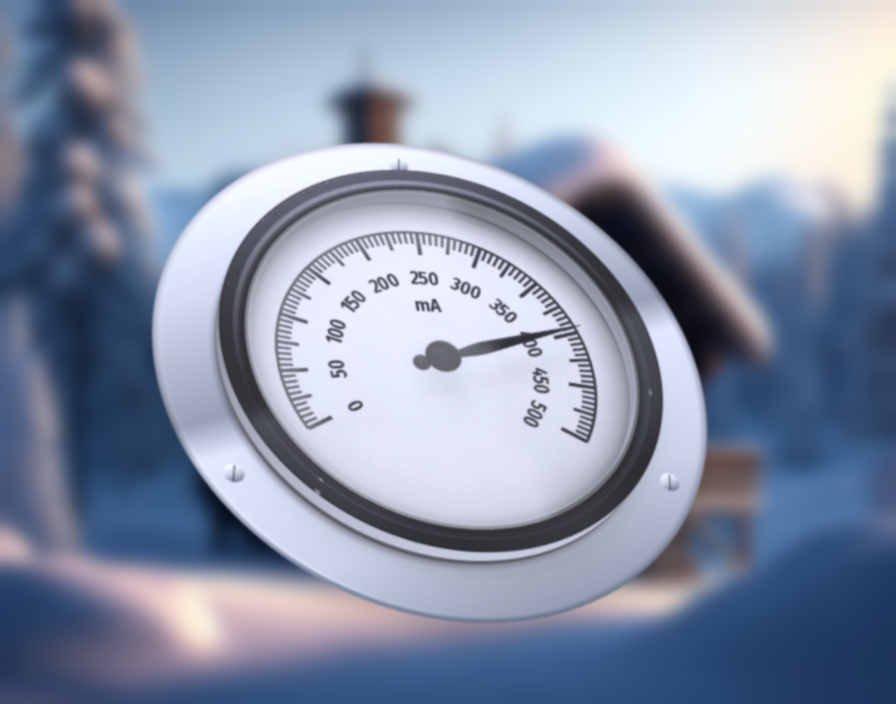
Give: 400,mA
